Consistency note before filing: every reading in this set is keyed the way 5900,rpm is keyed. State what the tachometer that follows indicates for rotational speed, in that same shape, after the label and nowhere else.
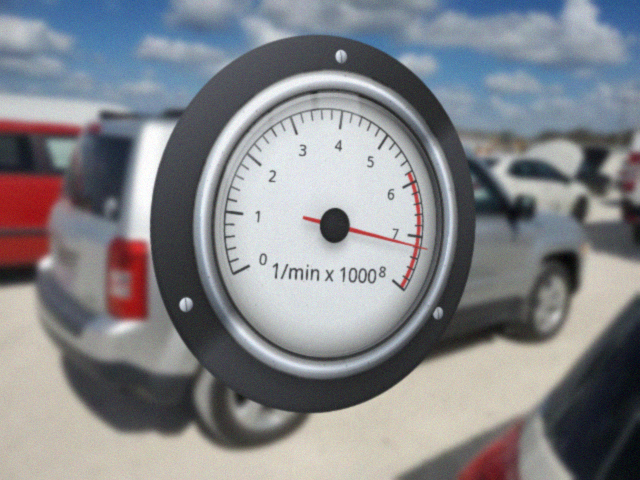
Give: 7200,rpm
